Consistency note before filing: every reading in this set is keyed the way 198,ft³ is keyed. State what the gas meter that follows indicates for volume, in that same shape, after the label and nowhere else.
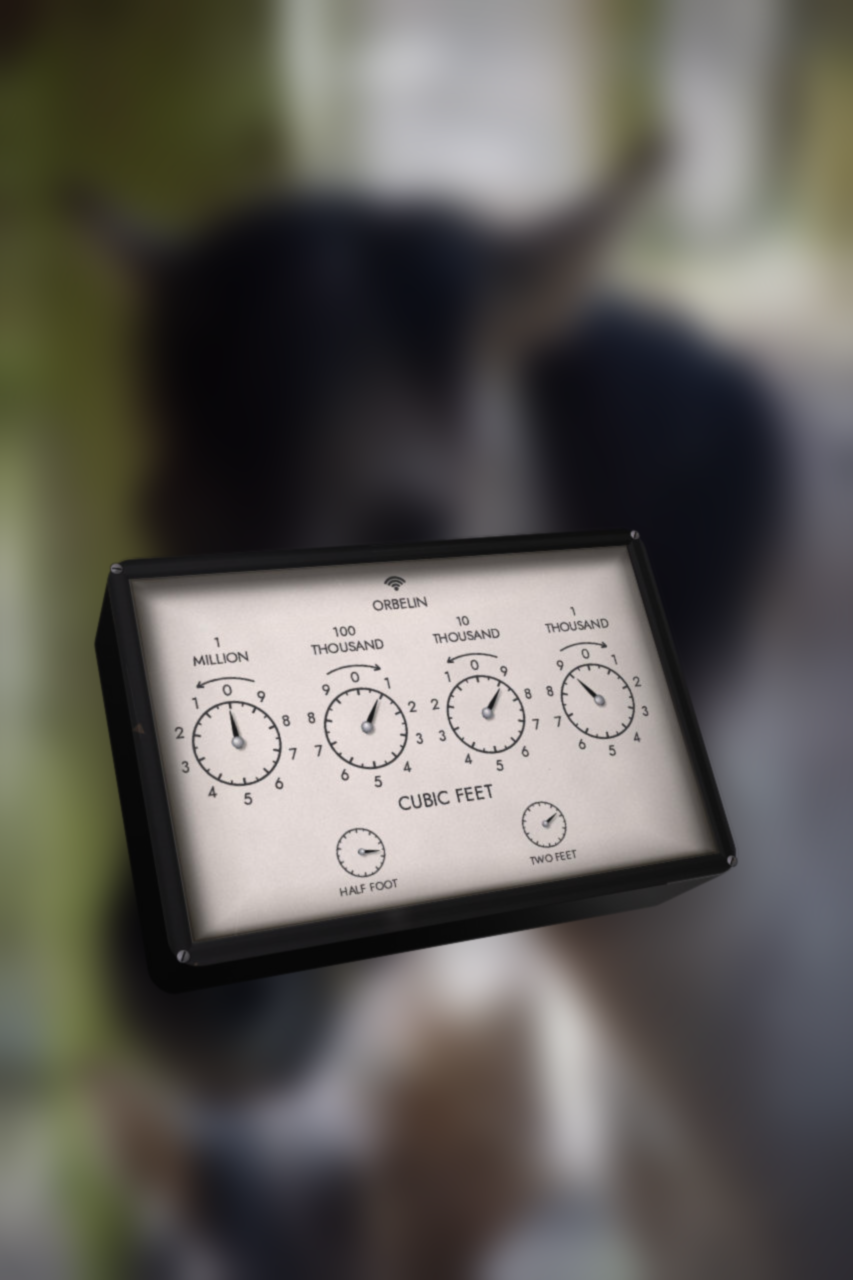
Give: 8900,ft³
